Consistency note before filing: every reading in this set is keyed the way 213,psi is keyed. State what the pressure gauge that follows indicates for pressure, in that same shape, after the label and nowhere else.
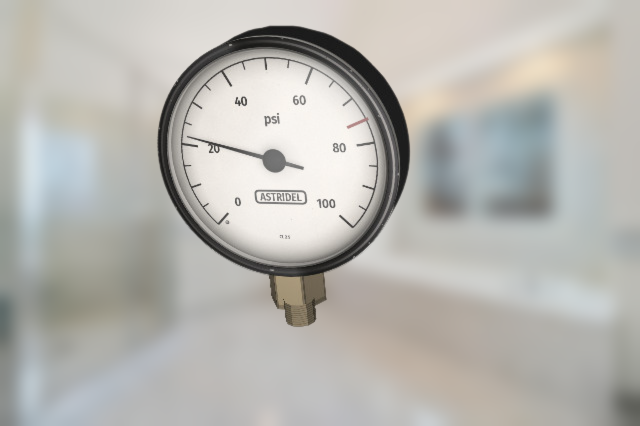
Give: 22.5,psi
